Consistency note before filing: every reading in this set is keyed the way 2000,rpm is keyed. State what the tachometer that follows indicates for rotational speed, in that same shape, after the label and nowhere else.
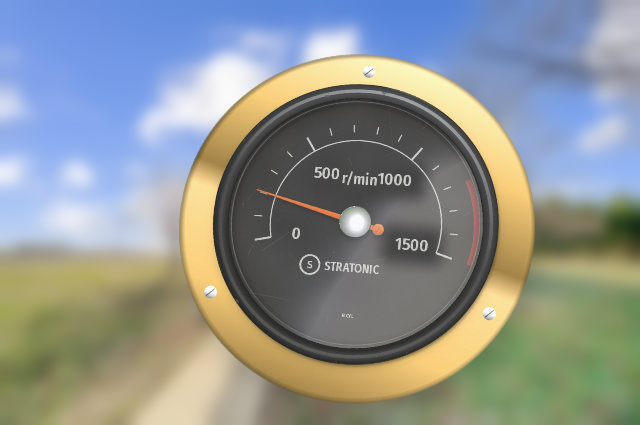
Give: 200,rpm
